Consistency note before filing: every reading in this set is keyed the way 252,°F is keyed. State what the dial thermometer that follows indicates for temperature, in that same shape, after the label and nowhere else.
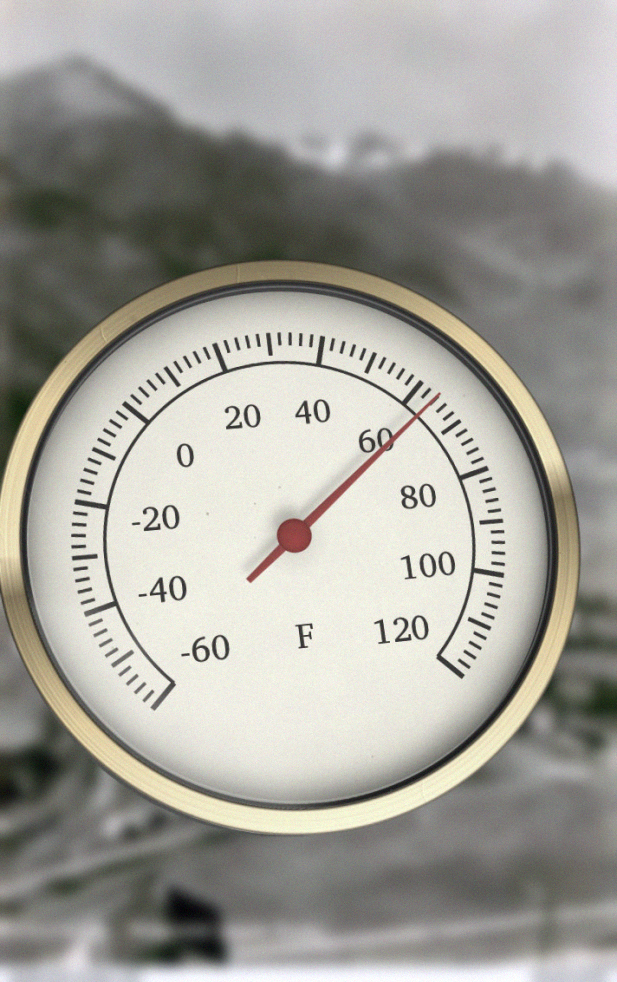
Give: 64,°F
